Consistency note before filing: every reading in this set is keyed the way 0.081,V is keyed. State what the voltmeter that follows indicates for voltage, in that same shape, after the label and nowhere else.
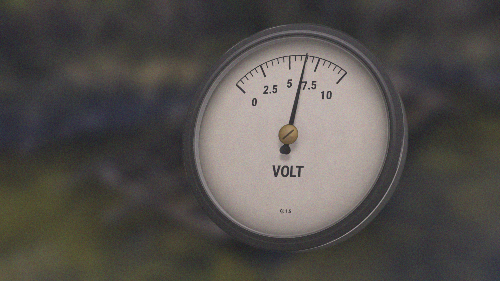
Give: 6.5,V
